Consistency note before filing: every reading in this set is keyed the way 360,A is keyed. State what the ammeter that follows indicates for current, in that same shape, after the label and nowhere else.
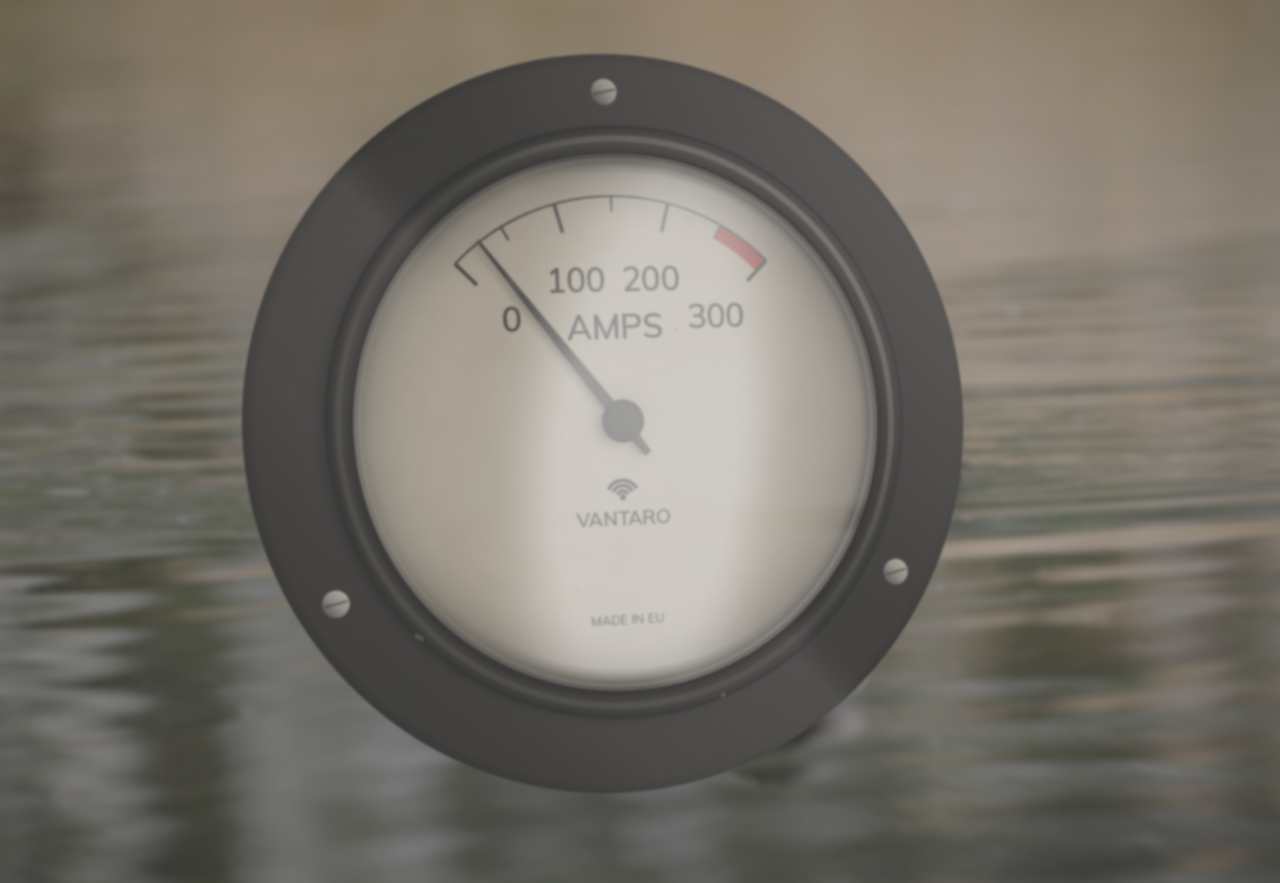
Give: 25,A
